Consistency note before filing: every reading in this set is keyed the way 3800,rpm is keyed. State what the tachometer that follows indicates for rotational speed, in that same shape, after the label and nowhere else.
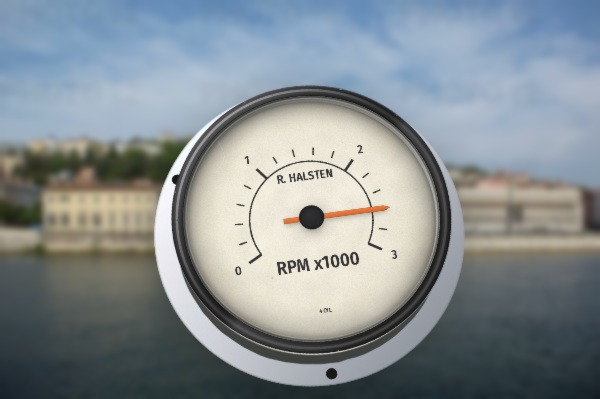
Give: 2600,rpm
